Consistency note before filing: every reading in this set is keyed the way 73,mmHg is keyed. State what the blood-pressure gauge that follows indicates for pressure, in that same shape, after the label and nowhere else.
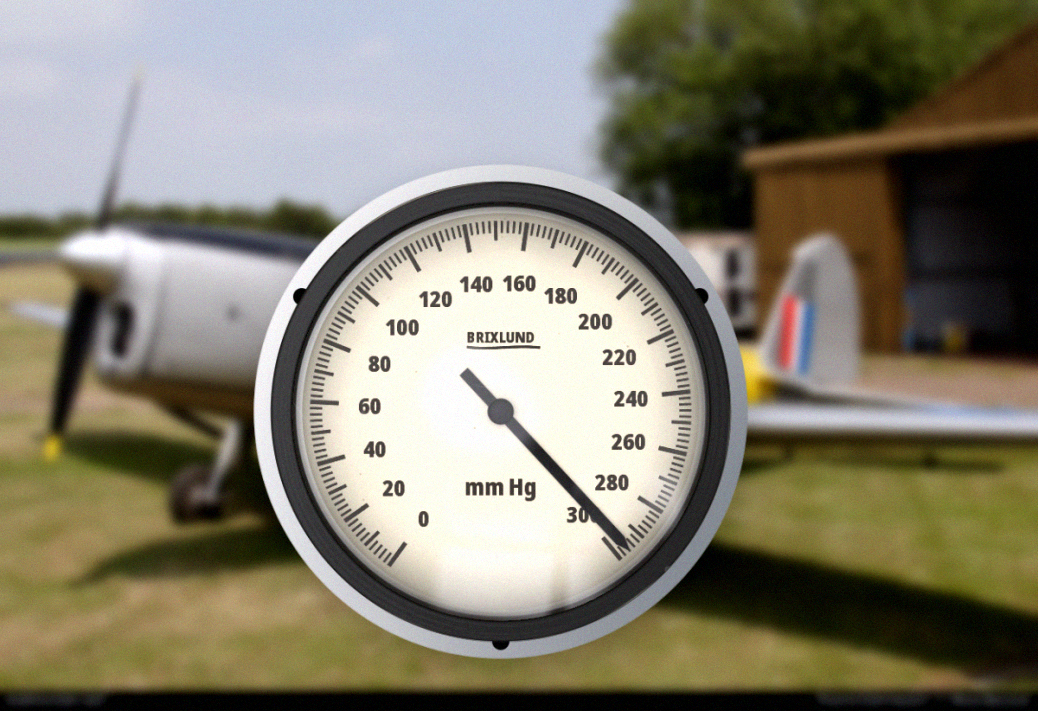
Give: 296,mmHg
